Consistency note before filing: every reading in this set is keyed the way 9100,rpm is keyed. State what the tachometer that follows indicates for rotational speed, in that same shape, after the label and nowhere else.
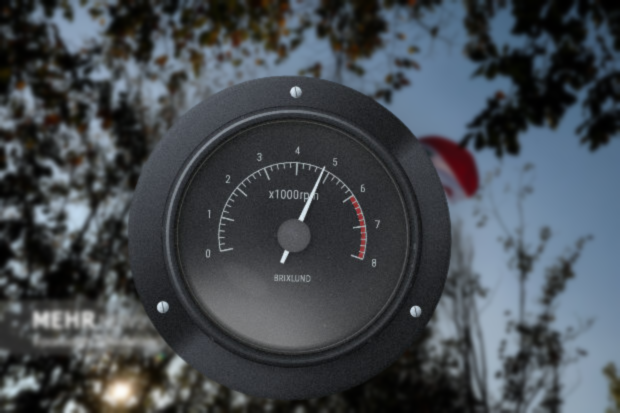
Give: 4800,rpm
